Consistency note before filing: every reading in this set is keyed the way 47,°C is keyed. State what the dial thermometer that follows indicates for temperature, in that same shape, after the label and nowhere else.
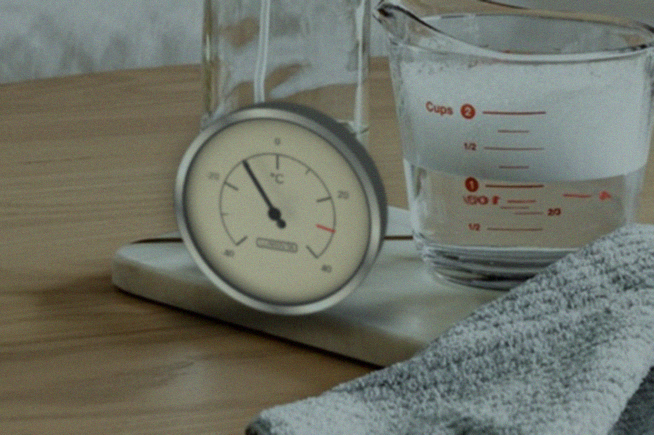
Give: -10,°C
